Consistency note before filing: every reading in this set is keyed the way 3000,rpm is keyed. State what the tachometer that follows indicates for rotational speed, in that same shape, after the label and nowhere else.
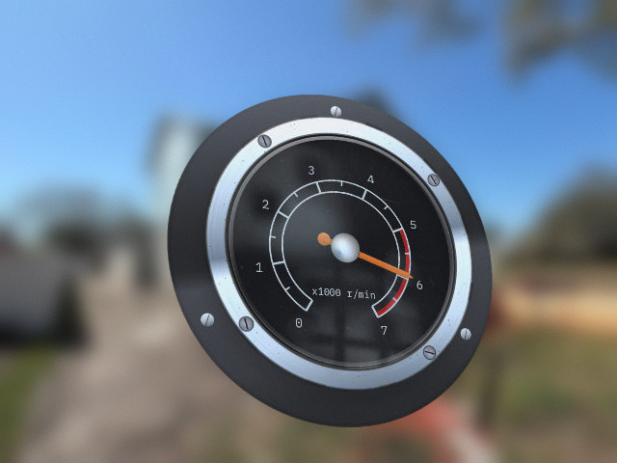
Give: 6000,rpm
